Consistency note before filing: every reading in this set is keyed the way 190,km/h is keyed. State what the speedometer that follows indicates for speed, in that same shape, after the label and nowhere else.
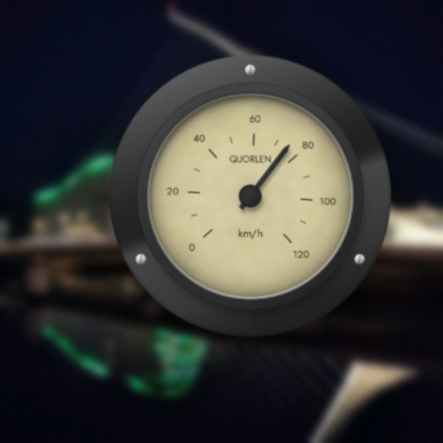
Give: 75,km/h
